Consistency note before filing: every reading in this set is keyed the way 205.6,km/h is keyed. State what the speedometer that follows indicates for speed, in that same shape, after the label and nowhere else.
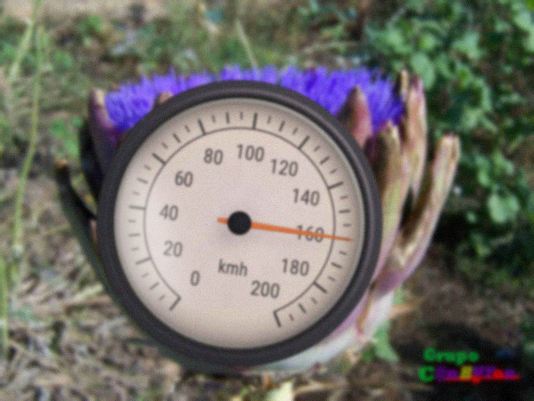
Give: 160,km/h
